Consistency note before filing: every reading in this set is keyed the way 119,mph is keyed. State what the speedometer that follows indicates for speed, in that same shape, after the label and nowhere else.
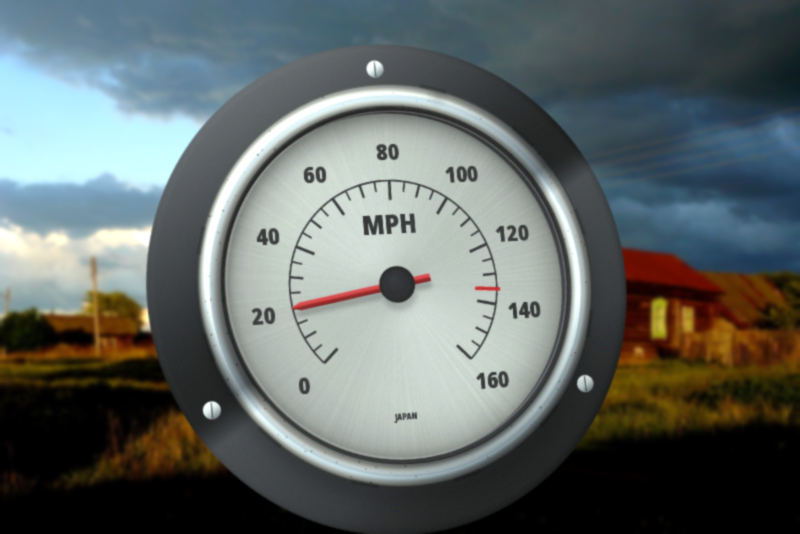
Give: 20,mph
